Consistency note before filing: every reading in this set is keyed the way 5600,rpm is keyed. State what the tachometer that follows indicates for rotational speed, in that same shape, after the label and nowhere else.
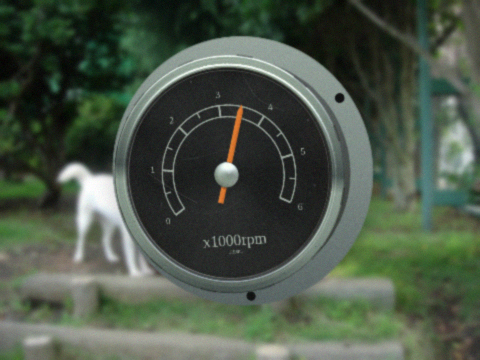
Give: 3500,rpm
